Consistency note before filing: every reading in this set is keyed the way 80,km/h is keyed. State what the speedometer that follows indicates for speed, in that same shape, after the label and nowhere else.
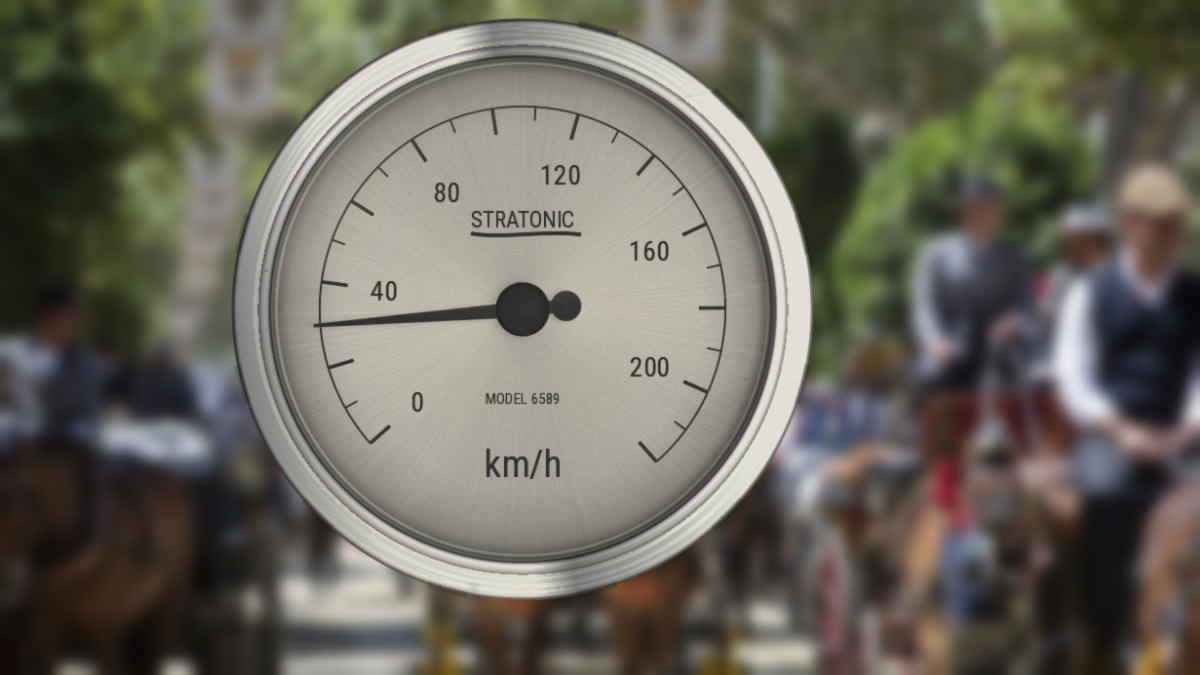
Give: 30,km/h
